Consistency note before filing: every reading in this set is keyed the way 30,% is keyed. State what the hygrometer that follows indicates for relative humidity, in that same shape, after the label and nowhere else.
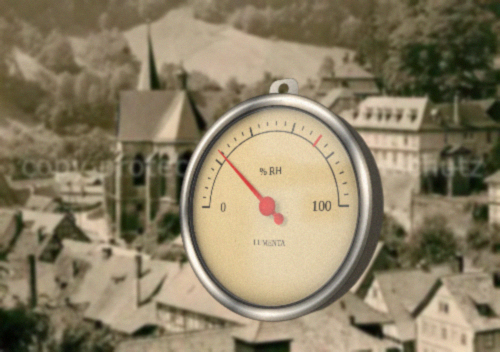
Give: 24,%
